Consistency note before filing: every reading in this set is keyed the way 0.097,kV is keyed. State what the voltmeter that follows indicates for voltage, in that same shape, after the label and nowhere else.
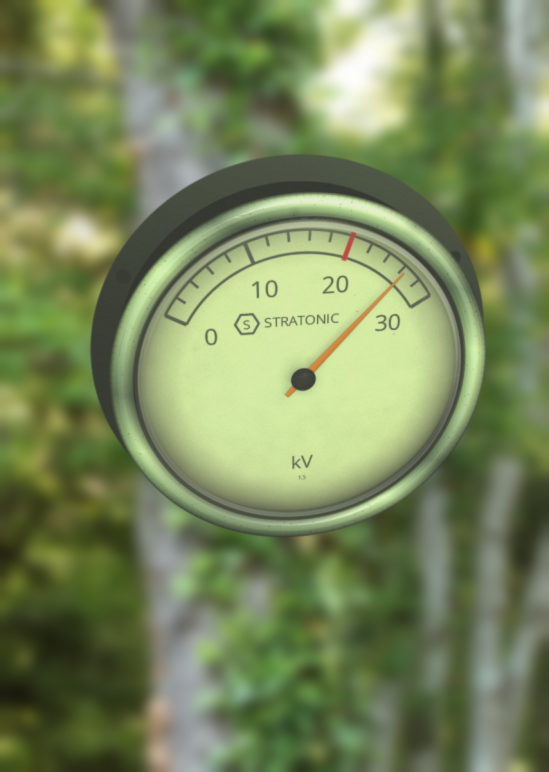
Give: 26,kV
